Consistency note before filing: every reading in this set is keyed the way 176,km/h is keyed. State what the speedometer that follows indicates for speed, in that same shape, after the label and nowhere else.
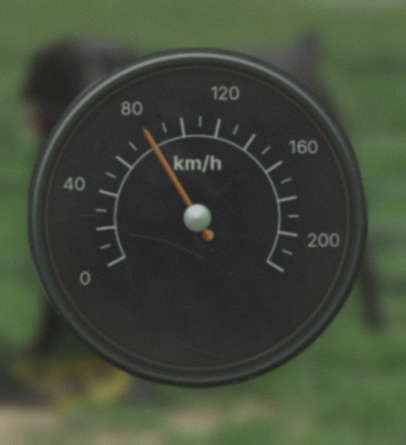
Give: 80,km/h
